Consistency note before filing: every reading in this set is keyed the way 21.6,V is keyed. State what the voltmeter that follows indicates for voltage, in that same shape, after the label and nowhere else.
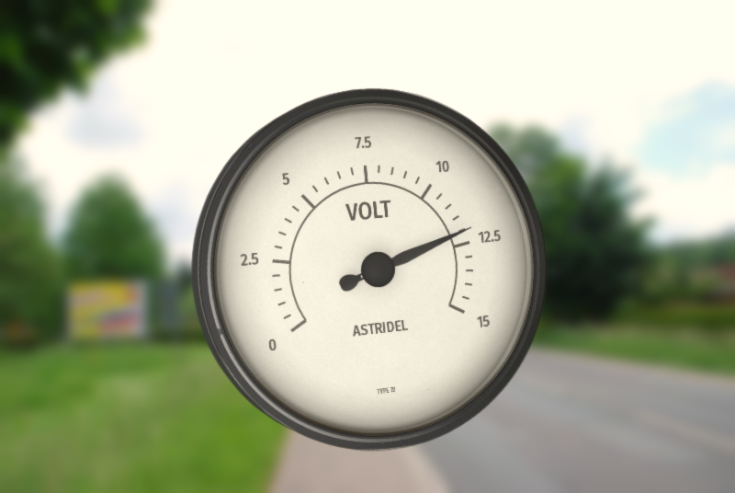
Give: 12,V
